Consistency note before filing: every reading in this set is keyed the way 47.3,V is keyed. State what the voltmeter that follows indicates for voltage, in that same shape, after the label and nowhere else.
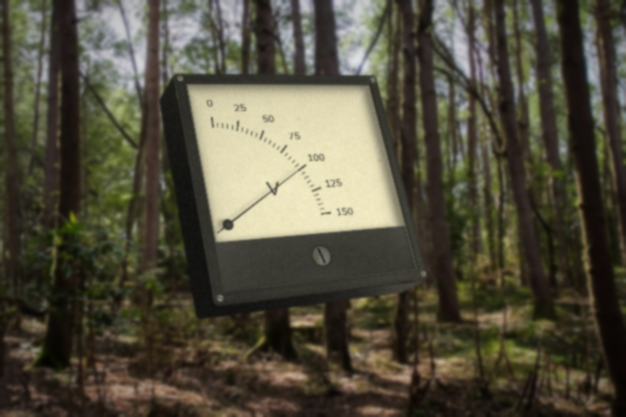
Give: 100,V
